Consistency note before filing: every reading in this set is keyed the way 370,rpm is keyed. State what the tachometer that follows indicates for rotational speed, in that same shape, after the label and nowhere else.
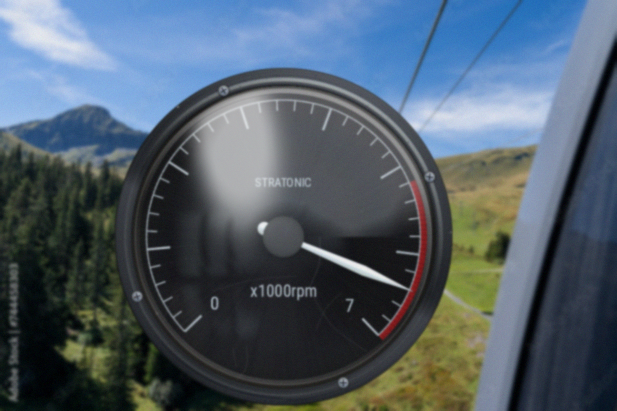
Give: 6400,rpm
